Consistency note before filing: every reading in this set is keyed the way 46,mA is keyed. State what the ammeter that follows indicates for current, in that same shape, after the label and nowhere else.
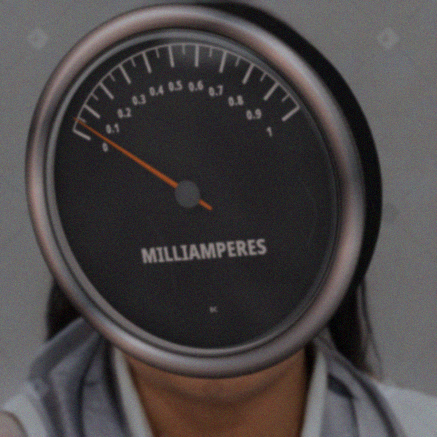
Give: 0.05,mA
